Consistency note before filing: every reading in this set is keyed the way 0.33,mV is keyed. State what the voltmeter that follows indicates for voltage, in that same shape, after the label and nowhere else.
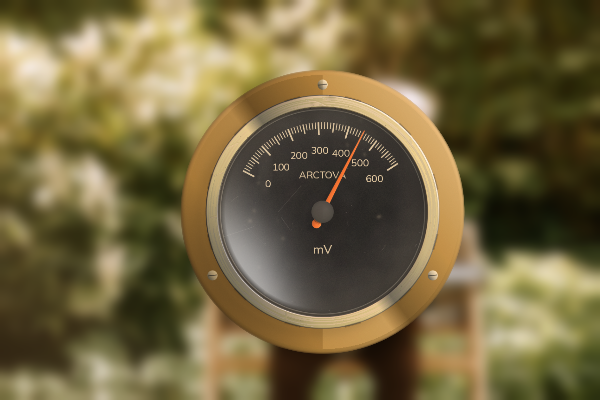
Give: 450,mV
